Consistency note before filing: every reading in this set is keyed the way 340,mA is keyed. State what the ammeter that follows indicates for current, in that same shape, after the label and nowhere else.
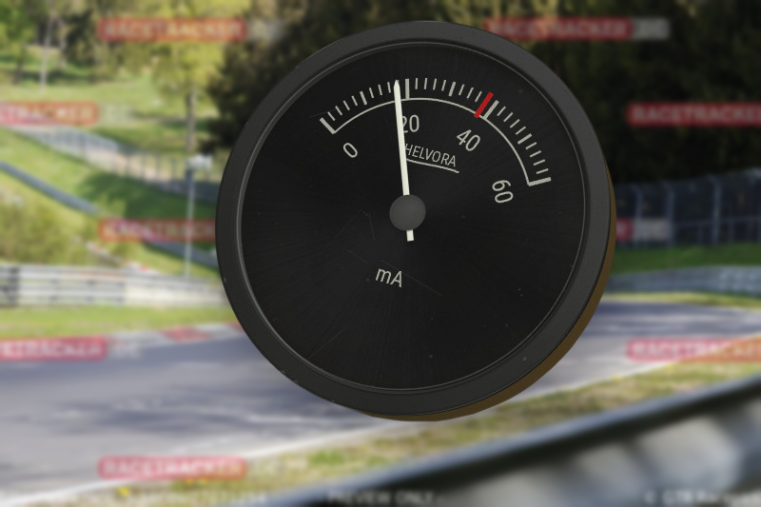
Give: 18,mA
